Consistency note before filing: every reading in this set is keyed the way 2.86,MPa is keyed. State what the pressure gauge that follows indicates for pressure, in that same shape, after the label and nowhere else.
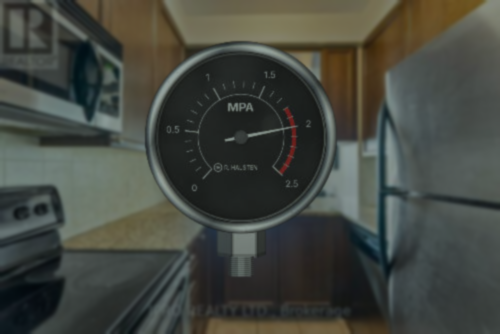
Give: 2,MPa
